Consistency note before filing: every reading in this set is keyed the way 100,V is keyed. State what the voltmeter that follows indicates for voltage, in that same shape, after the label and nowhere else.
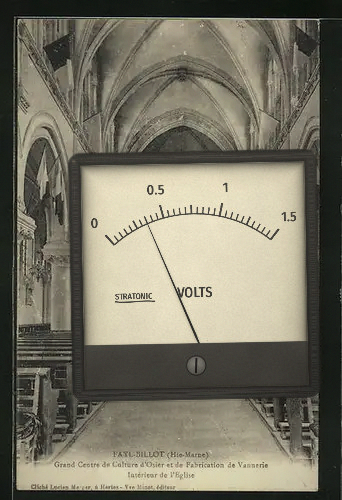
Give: 0.35,V
